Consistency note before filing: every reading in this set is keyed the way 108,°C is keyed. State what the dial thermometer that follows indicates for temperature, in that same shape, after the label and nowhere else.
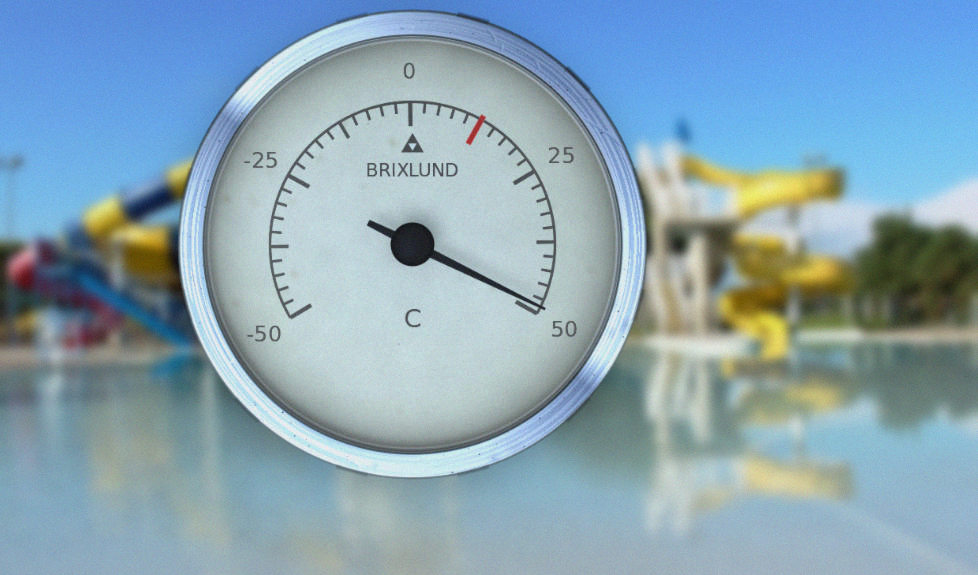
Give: 48.75,°C
